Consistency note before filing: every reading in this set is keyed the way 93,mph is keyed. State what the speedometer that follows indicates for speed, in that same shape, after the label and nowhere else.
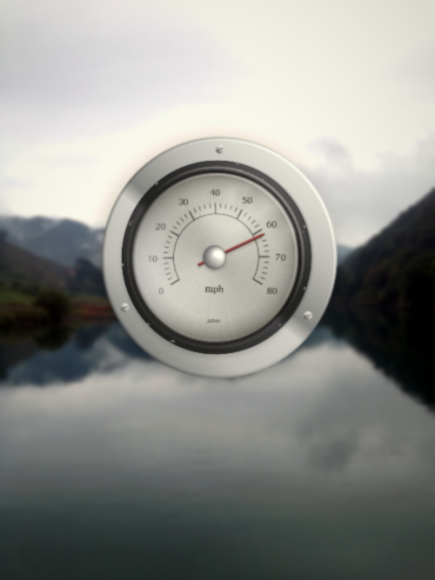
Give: 62,mph
